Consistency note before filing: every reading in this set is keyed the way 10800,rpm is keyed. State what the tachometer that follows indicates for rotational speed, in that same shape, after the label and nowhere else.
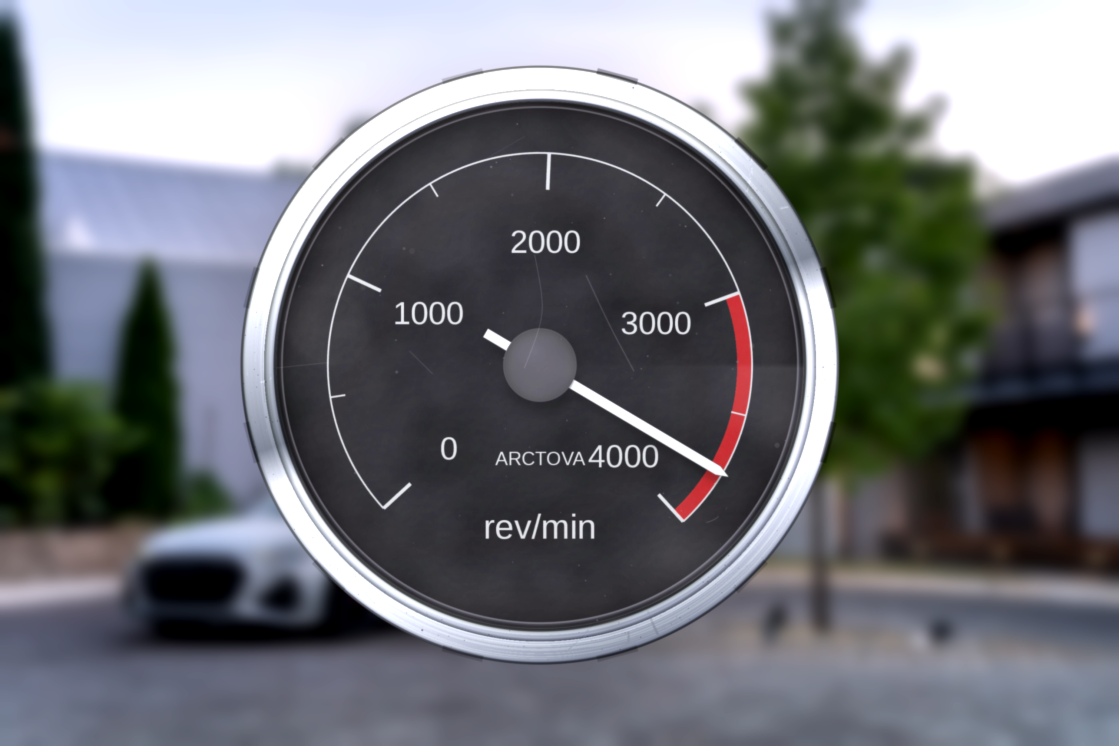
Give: 3750,rpm
